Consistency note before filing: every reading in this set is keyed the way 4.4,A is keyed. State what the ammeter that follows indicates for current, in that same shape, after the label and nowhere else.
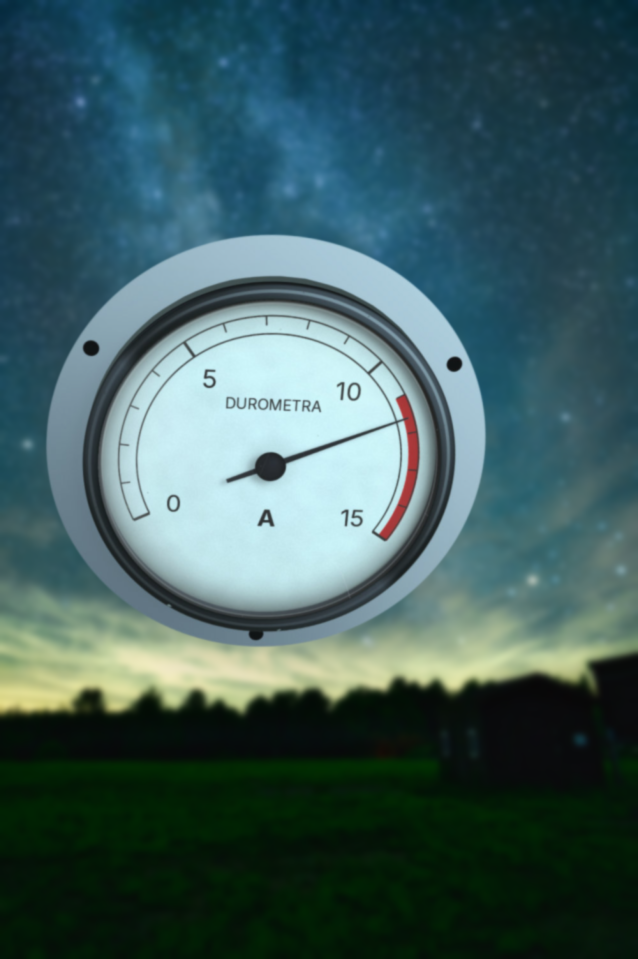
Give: 11.5,A
